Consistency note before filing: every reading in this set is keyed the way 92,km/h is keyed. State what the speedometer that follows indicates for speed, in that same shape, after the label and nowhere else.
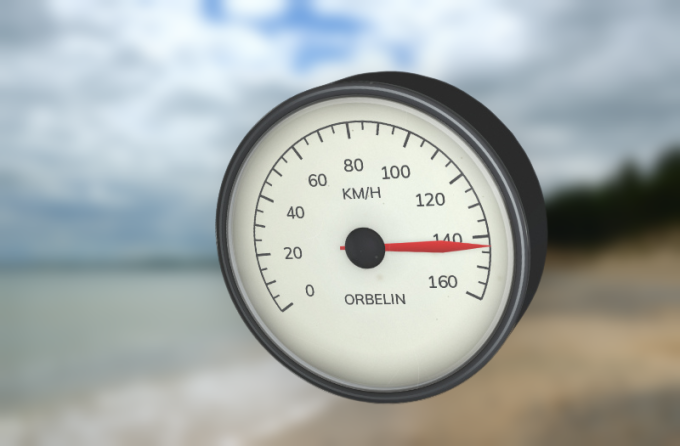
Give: 142.5,km/h
